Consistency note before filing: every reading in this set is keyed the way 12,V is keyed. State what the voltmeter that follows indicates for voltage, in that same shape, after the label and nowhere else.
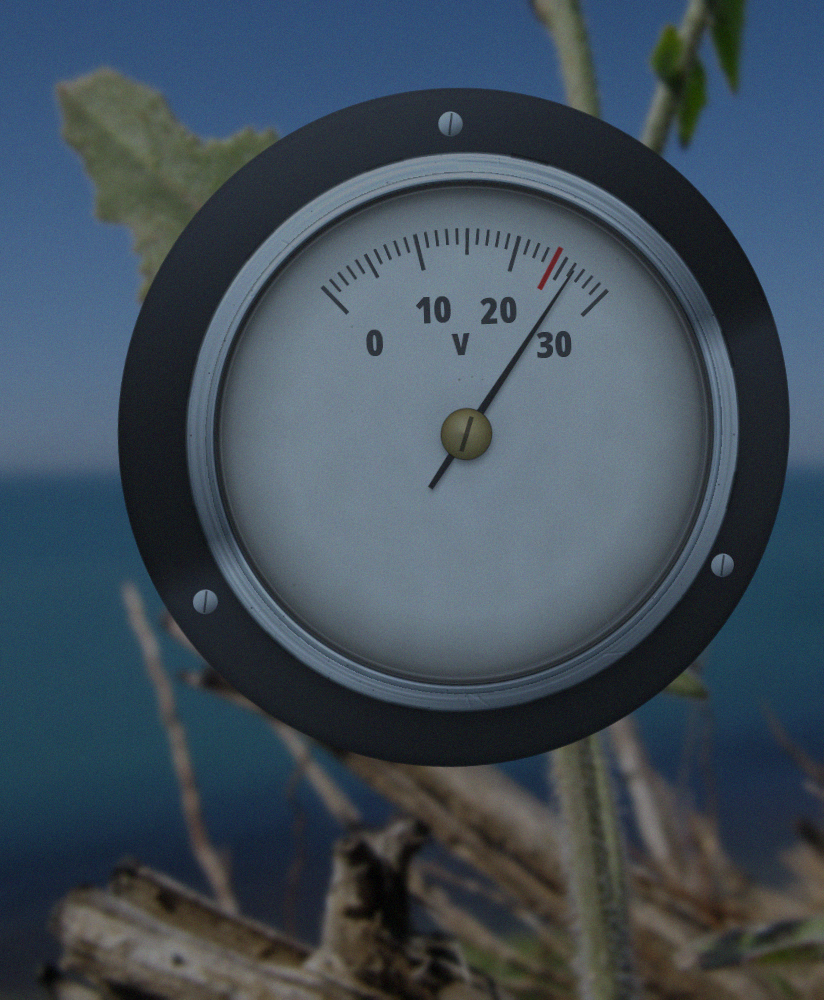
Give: 26,V
